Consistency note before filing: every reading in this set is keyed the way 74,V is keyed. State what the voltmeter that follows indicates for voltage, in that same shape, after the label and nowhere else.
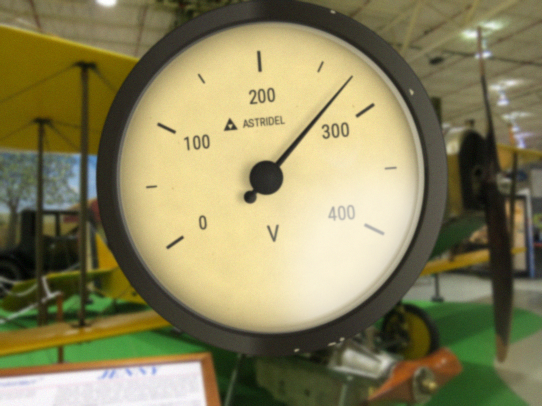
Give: 275,V
